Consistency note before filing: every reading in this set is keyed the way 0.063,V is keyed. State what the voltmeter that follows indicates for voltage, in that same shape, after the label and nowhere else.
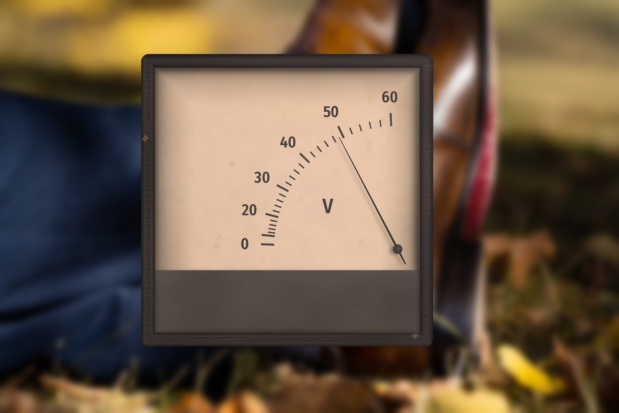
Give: 49,V
